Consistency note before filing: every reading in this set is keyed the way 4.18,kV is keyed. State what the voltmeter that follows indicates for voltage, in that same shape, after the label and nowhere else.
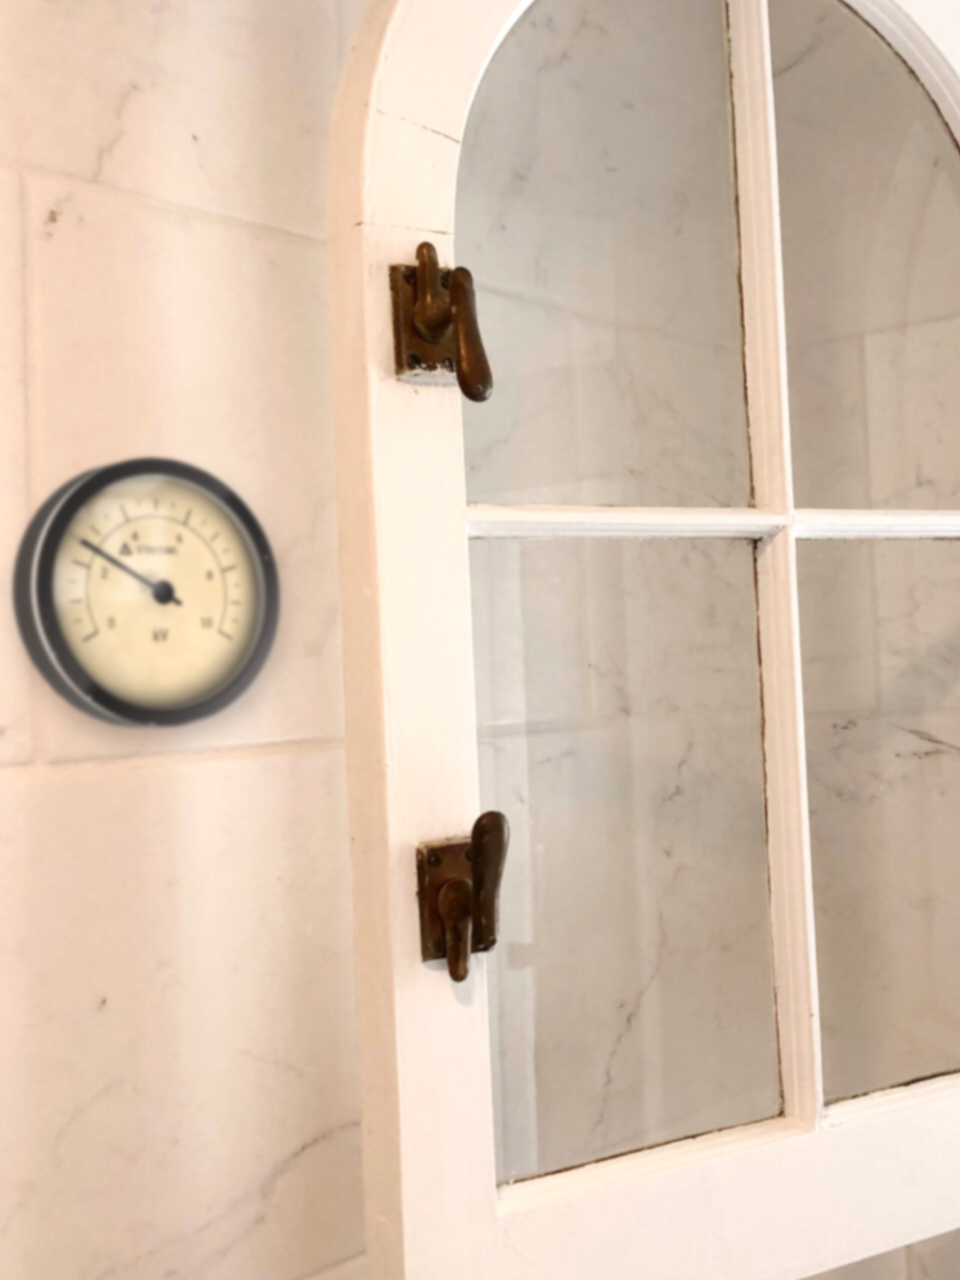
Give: 2.5,kV
